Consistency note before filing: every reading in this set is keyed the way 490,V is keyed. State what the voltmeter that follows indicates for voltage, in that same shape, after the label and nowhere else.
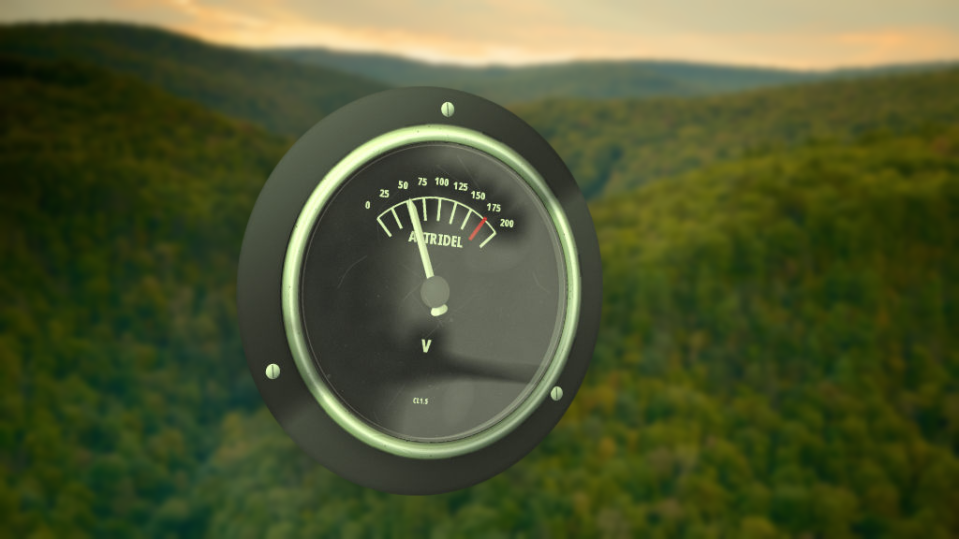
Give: 50,V
